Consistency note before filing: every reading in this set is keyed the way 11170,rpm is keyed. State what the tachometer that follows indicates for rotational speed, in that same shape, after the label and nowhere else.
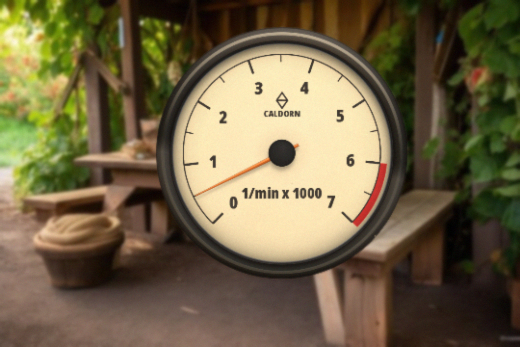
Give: 500,rpm
